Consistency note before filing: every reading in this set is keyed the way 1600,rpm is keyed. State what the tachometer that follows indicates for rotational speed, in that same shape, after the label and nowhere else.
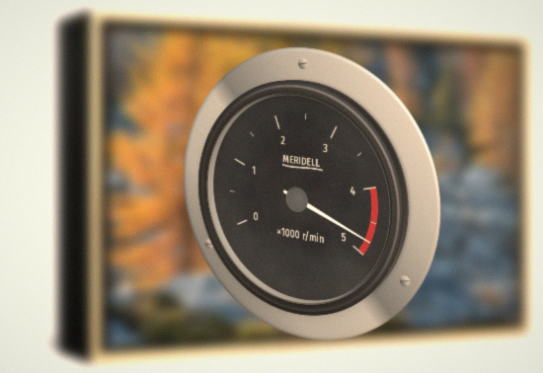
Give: 4750,rpm
